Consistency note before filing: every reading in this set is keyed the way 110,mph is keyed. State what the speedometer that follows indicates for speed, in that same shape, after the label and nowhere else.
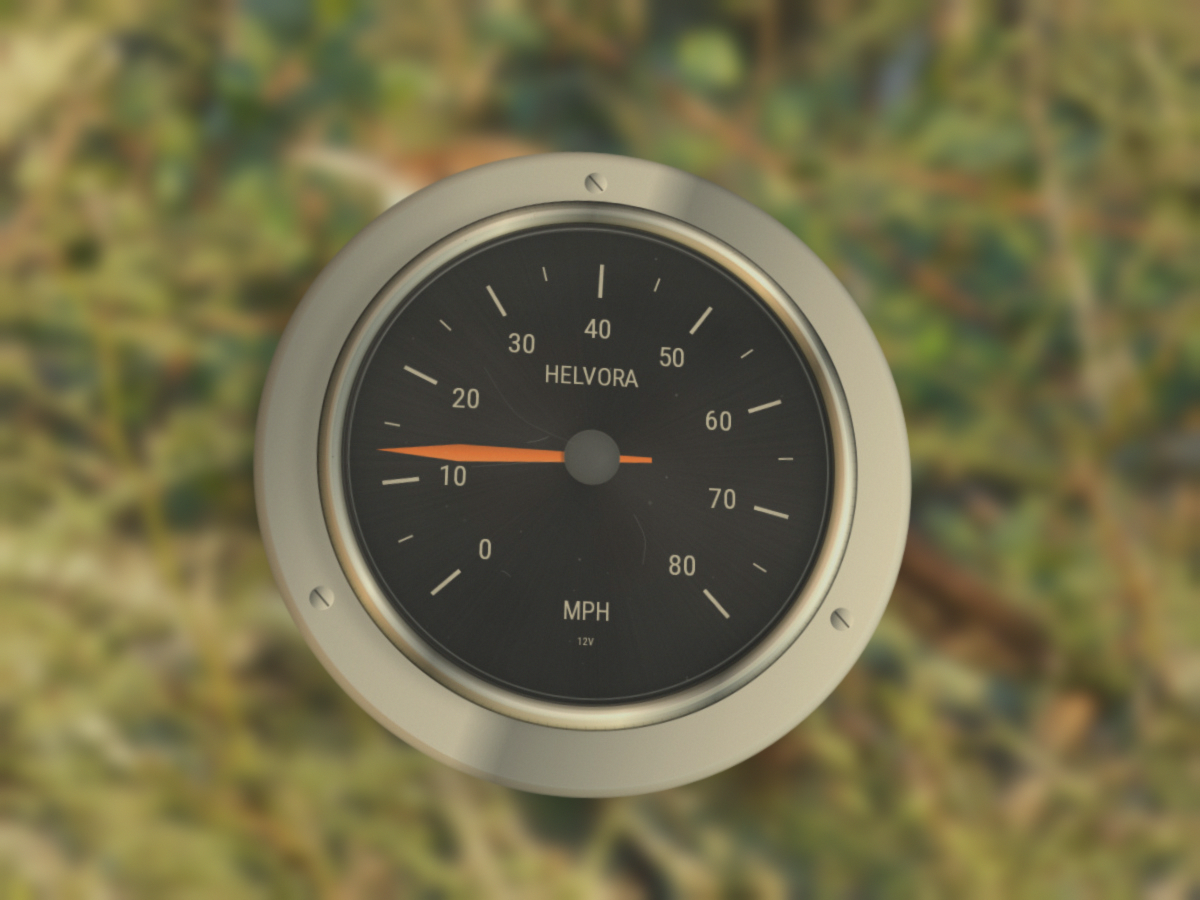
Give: 12.5,mph
